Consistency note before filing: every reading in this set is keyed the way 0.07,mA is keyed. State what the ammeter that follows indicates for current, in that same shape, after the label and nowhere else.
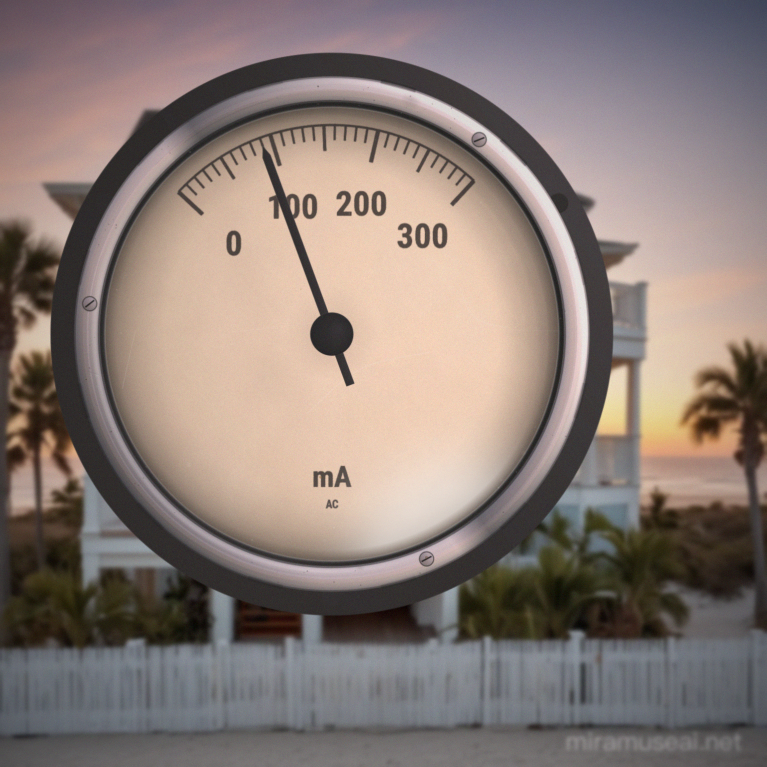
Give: 90,mA
